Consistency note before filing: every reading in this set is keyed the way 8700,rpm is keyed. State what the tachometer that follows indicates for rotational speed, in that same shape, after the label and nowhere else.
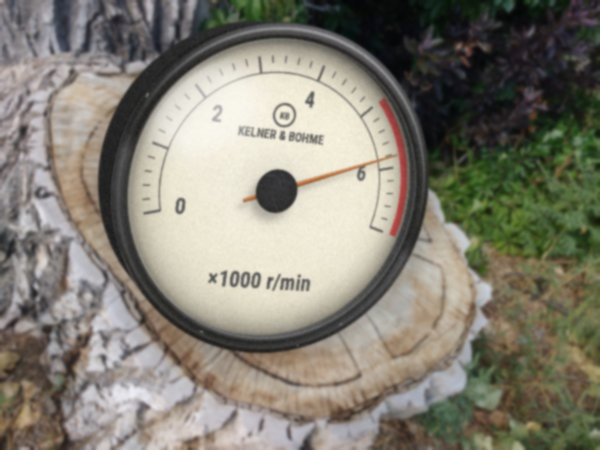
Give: 5800,rpm
